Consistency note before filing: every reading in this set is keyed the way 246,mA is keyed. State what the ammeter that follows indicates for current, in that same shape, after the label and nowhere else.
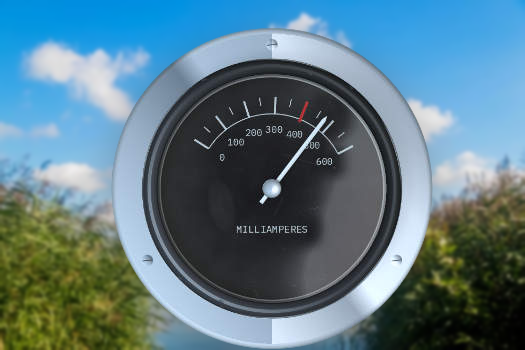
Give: 475,mA
